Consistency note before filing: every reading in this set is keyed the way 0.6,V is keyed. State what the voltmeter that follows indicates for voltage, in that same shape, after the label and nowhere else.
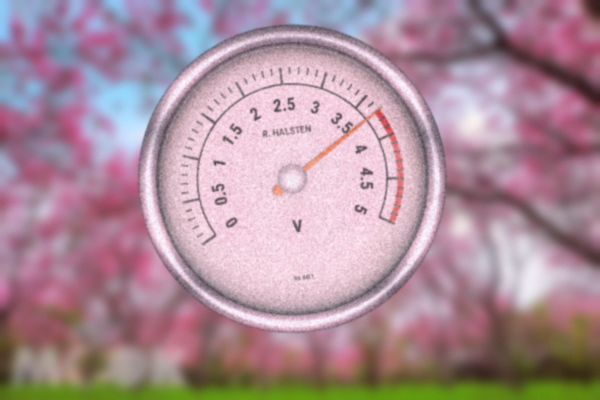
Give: 3.7,V
